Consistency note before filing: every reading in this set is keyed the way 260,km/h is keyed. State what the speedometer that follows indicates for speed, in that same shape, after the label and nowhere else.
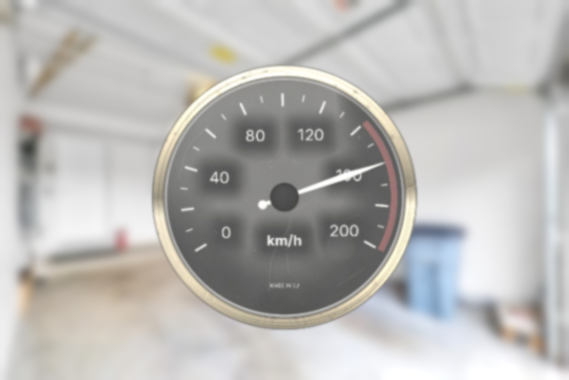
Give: 160,km/h
